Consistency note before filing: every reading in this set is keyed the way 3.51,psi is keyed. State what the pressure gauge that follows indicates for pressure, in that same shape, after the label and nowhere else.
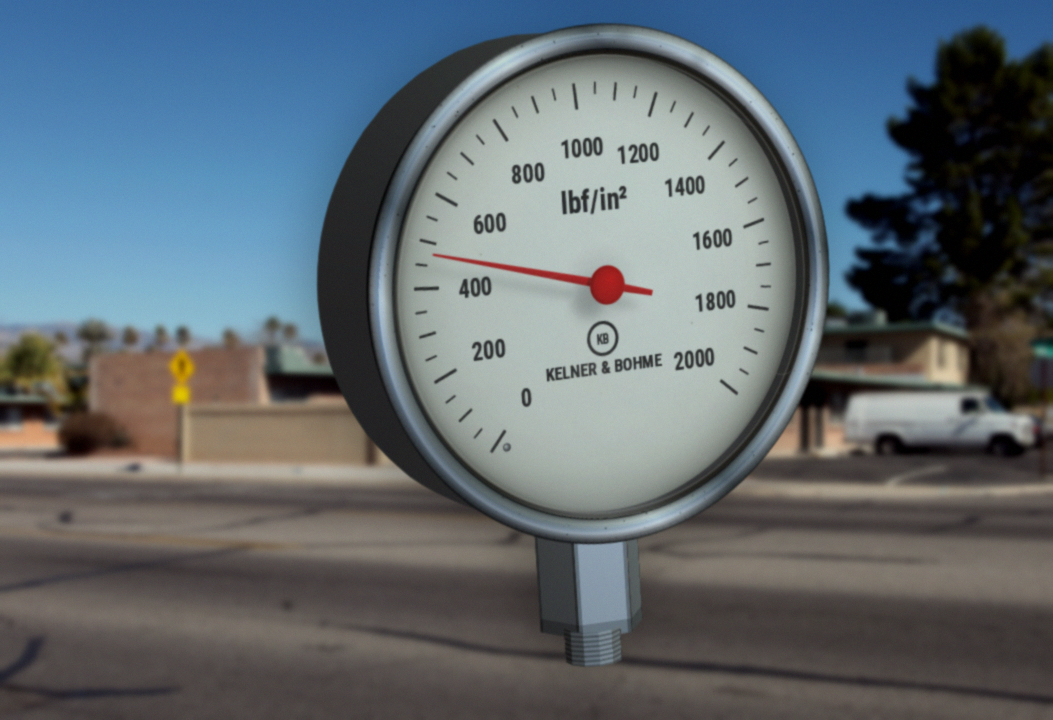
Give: 475,psi
